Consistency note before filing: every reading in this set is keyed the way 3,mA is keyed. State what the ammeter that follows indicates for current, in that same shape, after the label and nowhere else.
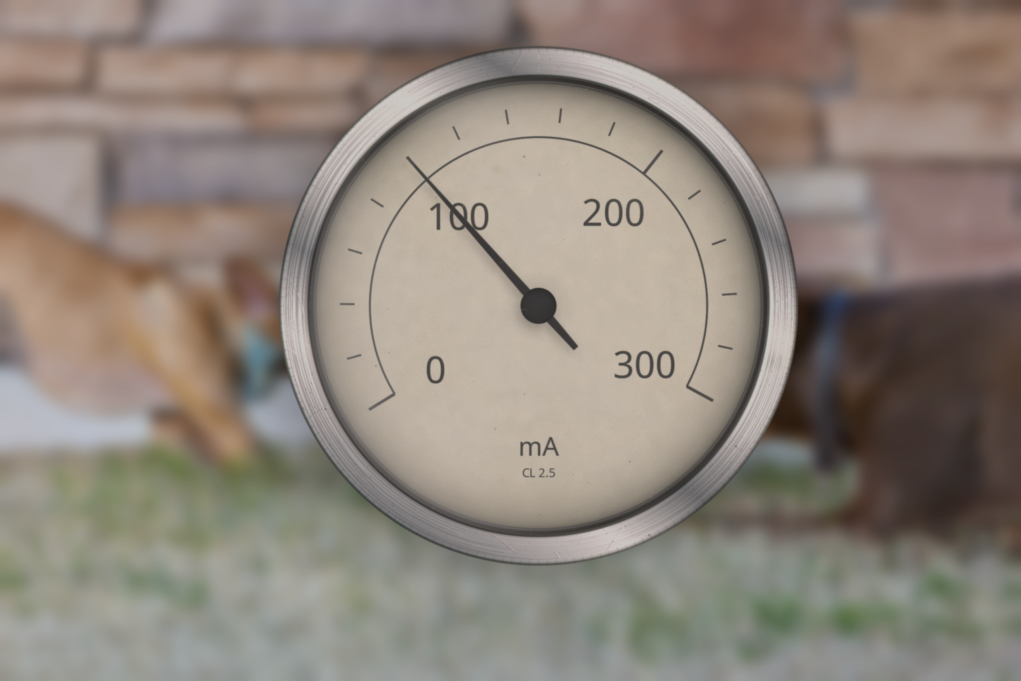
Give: 100,mA
